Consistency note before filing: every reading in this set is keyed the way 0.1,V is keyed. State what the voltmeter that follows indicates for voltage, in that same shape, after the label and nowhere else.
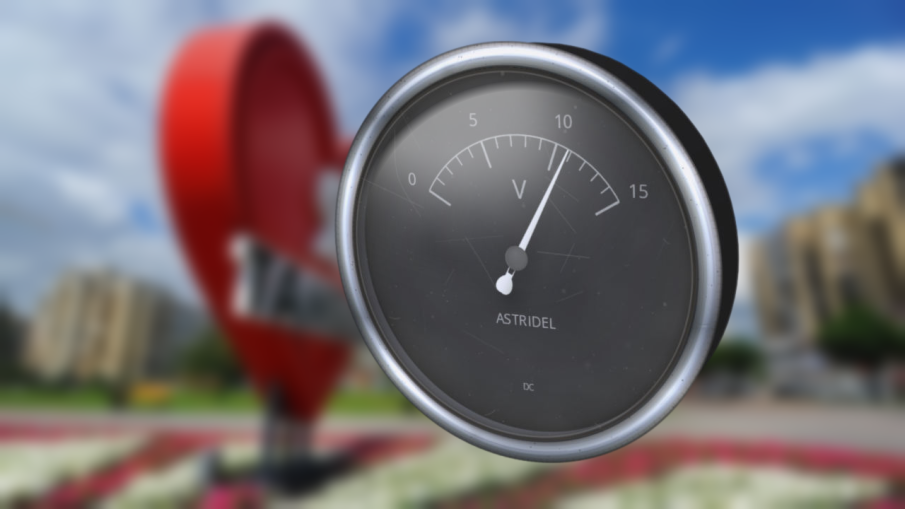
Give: 11,V
